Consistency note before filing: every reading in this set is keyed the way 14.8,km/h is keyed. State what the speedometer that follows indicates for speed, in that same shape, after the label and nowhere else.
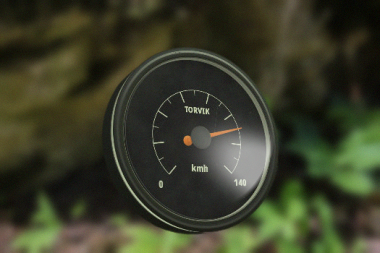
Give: 110,km/h
